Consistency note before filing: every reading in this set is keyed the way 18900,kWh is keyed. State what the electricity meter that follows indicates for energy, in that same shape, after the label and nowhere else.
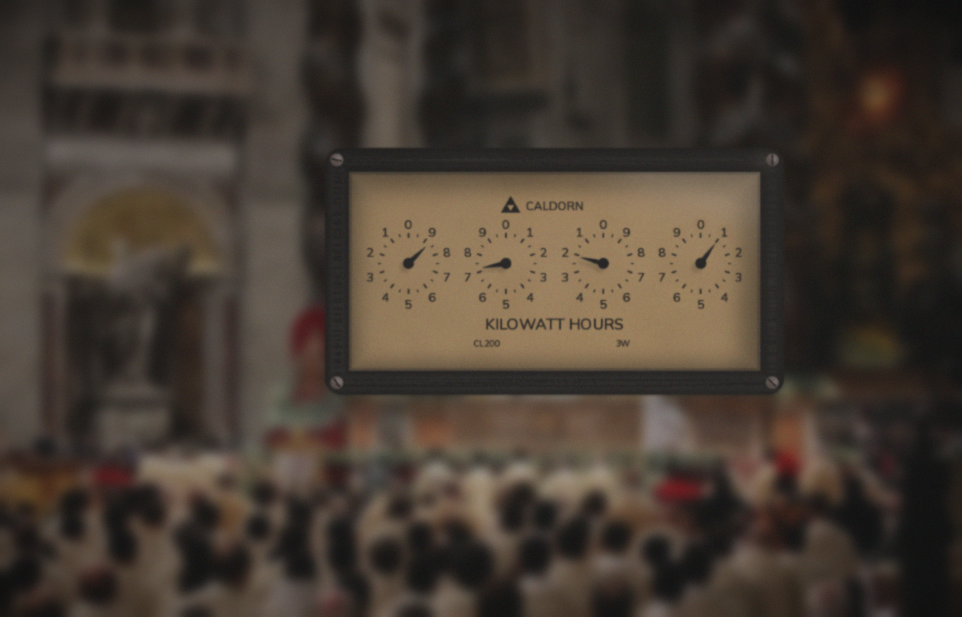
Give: 8721,kWh
